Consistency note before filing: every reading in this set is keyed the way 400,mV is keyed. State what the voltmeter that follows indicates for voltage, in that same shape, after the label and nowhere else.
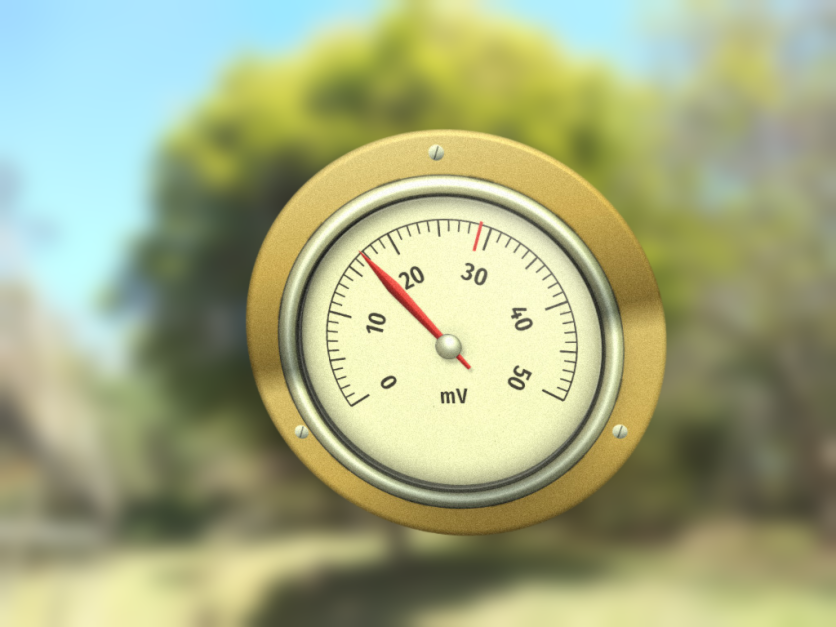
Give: 17,mV
